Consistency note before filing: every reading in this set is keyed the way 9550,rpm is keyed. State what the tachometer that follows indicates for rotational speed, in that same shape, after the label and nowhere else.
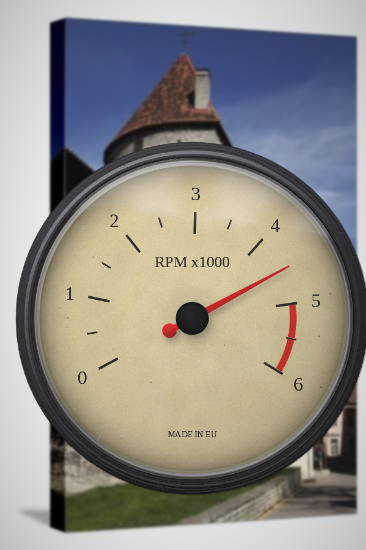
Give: 4500,rpm
